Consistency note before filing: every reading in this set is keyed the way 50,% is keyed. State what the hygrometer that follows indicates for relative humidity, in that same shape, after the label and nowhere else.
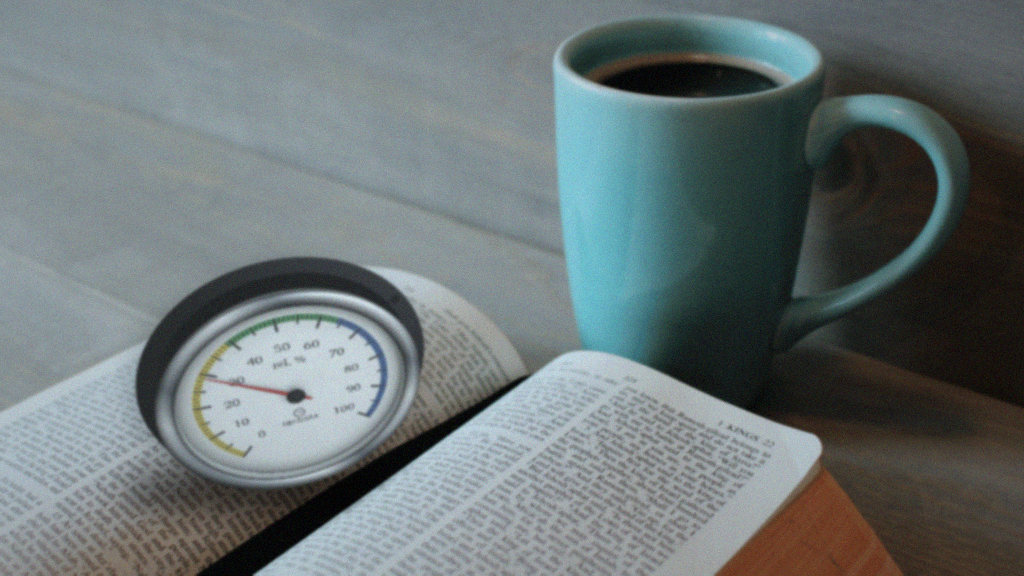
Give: 30,%
